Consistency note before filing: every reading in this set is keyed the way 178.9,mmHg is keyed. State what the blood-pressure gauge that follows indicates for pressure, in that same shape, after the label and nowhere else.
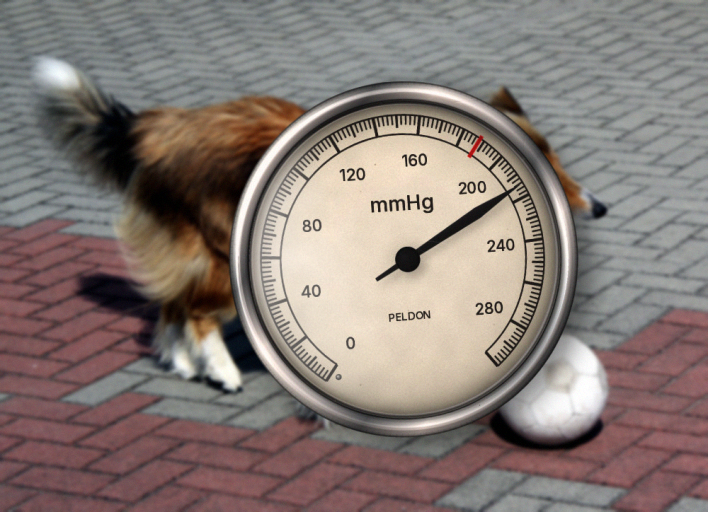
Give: 214,mmHg
